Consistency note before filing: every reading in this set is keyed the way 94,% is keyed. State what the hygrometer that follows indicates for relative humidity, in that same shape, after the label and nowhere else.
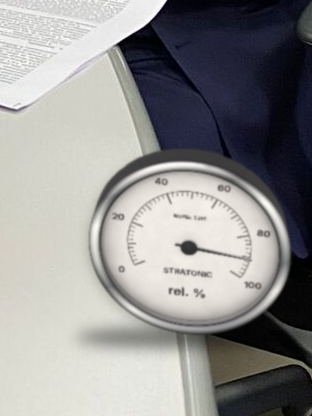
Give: 90,%
